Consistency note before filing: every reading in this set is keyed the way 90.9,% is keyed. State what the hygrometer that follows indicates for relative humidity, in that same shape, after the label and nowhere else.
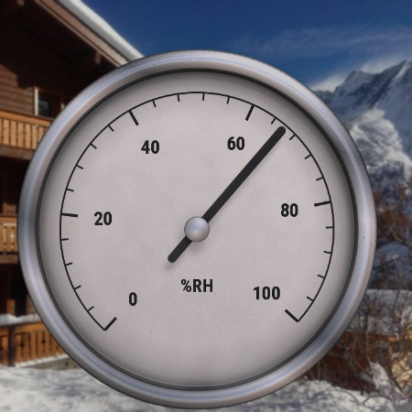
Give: 66,%
